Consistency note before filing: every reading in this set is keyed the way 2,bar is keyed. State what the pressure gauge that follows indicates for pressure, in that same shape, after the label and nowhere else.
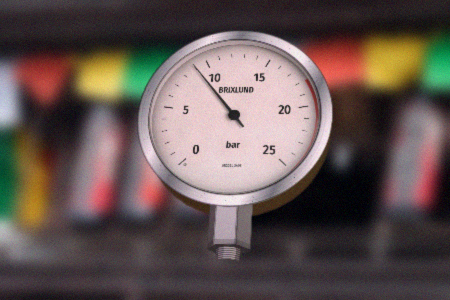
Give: 9,bar
